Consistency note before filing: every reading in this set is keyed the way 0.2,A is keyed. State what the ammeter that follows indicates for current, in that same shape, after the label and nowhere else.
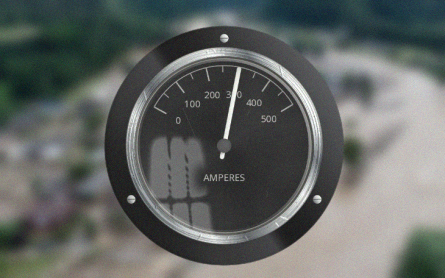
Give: 300,A
